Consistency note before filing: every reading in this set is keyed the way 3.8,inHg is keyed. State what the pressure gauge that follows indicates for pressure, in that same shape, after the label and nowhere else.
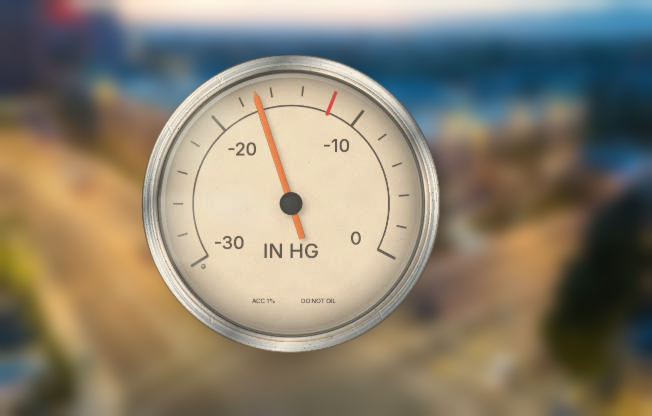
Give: -17,inHg
